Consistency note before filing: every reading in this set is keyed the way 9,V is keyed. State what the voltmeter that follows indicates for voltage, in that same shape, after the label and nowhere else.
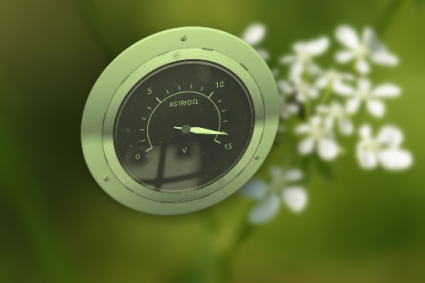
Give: 14,V
